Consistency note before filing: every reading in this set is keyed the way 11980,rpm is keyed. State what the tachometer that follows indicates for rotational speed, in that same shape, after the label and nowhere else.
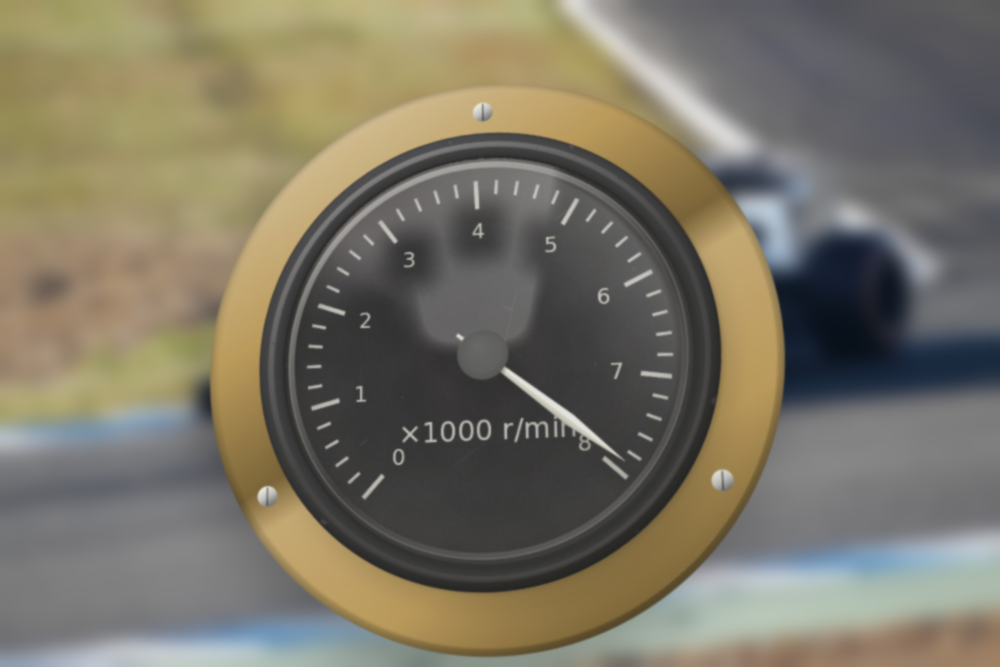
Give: 7900,rpm
